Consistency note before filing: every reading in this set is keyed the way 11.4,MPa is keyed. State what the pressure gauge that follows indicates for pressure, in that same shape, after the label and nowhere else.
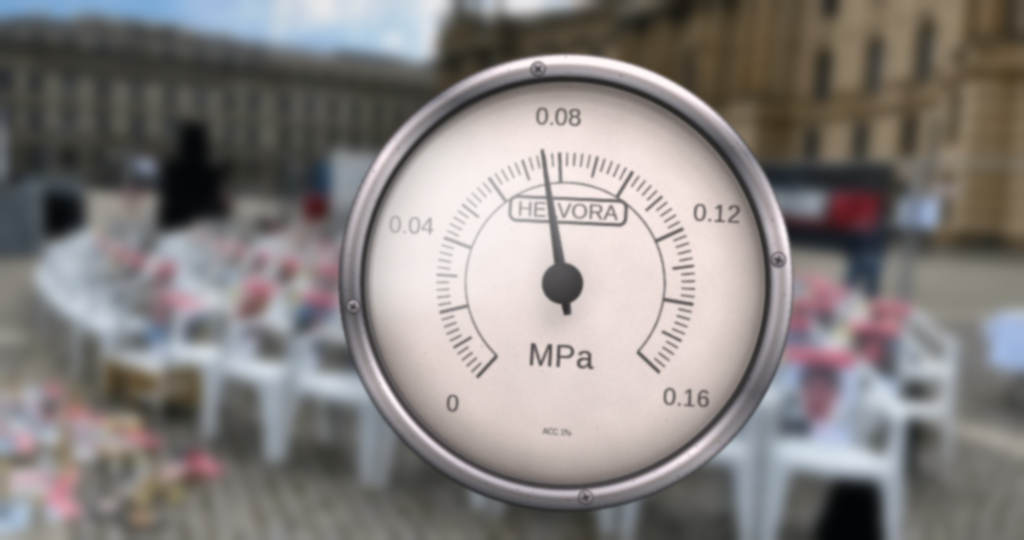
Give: 0.076,MPa
